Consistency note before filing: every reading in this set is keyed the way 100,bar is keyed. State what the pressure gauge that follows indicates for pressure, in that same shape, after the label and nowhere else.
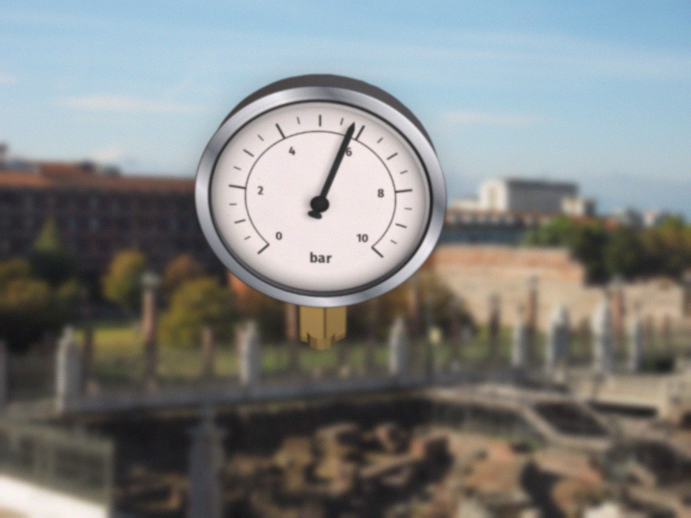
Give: 5.75,bar
